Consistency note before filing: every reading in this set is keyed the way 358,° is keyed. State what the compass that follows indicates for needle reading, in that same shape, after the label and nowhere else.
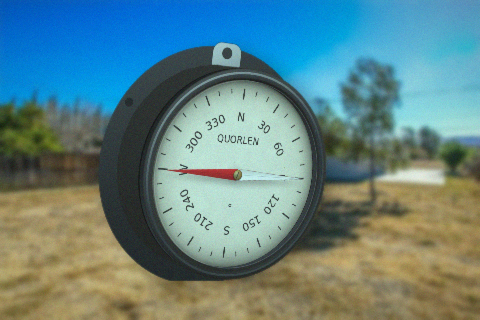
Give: 270,°
